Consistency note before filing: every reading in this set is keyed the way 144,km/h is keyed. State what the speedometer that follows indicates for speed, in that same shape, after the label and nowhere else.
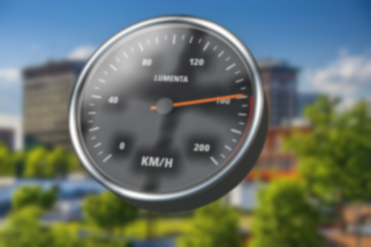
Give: 160,km/h
